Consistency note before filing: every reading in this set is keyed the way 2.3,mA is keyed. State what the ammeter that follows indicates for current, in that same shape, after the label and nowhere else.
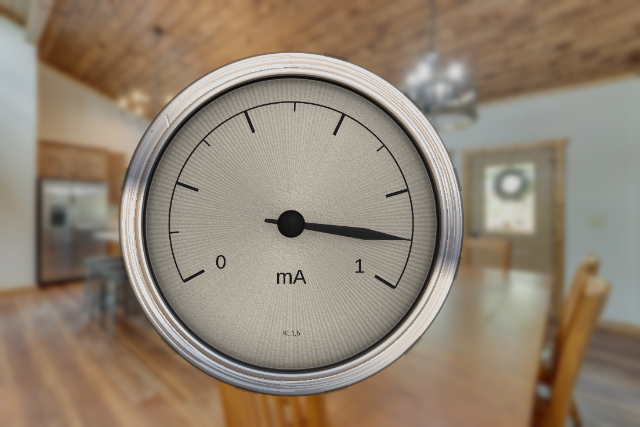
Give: 0.9,mA
